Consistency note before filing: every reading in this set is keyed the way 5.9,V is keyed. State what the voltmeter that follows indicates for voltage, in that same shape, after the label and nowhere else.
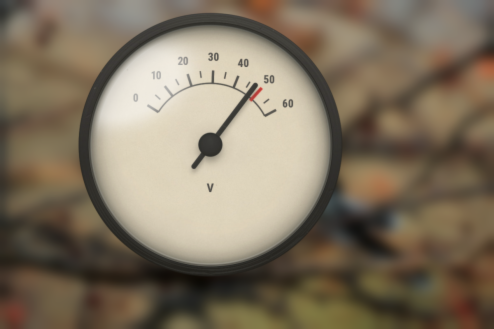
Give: 47.5,V
